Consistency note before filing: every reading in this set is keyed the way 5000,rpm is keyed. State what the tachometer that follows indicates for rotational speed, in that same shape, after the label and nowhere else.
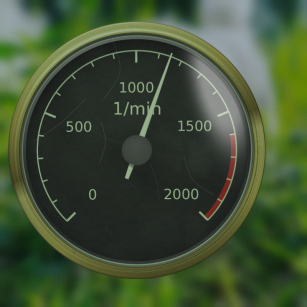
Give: 1150,rpm
